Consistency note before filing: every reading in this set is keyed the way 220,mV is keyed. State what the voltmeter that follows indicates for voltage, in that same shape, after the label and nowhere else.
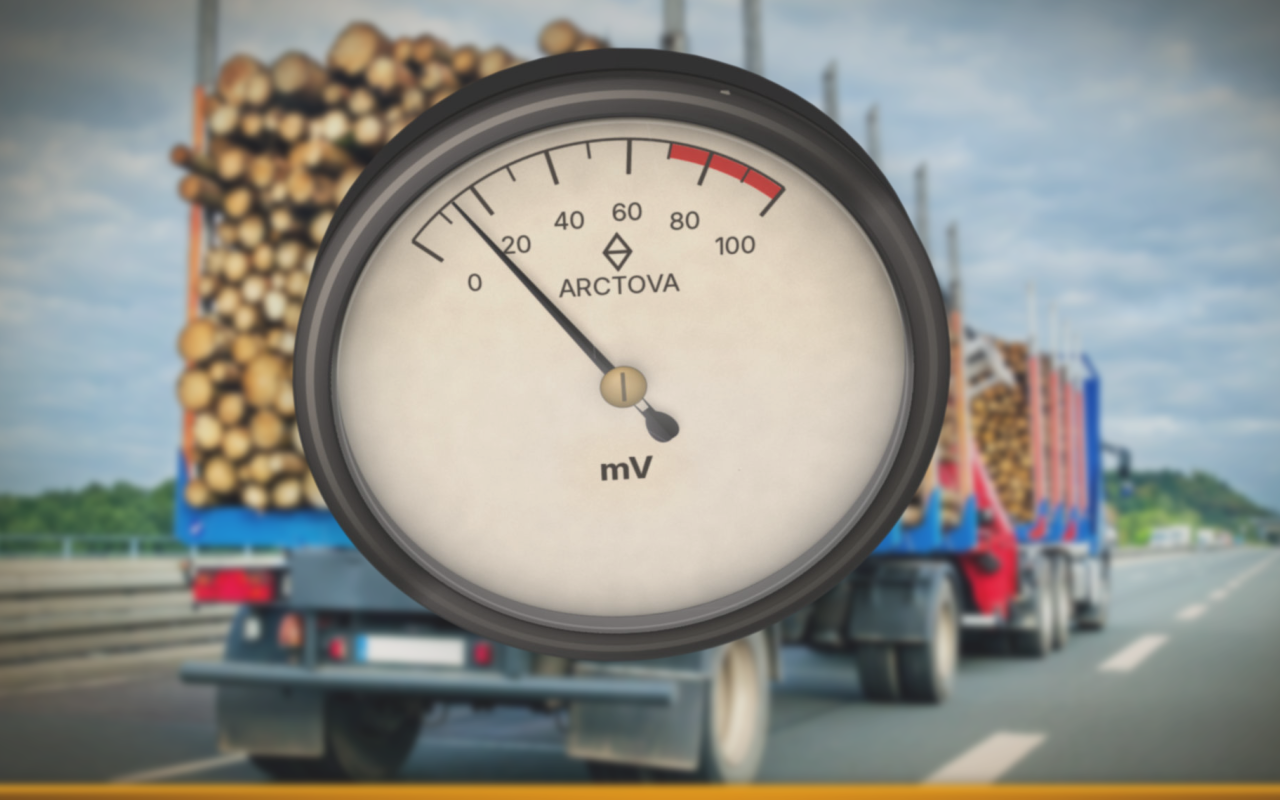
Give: 15,mV
